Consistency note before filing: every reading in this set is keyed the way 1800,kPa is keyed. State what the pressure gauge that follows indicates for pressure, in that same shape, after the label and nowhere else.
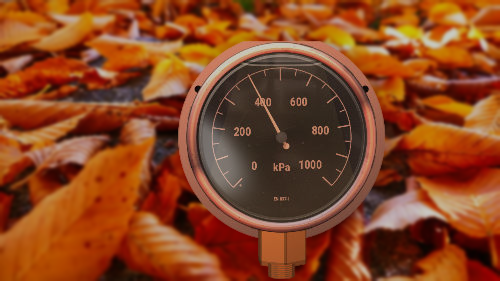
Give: 400,kPa
